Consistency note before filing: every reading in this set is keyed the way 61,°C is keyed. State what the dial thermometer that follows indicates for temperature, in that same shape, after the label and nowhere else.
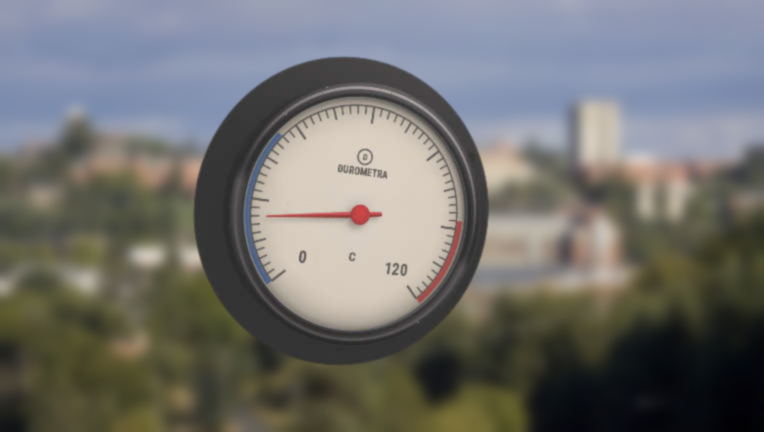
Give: 16,°C
